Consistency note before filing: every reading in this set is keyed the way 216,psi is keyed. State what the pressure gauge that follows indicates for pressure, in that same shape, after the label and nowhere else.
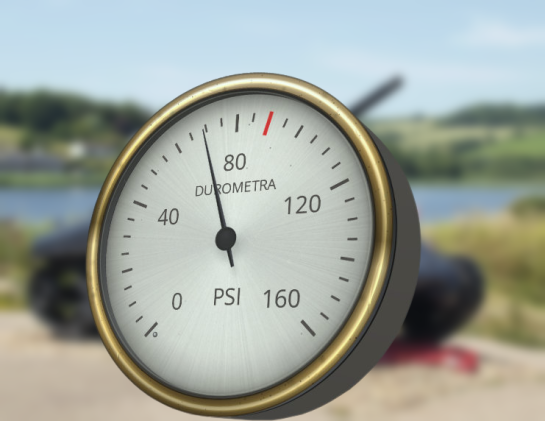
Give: 70,psi
